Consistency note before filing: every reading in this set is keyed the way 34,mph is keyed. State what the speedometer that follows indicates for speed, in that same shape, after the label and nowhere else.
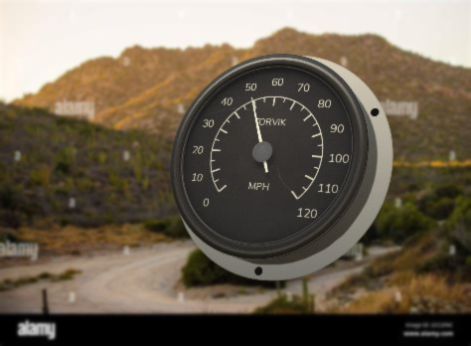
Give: 50,mph
